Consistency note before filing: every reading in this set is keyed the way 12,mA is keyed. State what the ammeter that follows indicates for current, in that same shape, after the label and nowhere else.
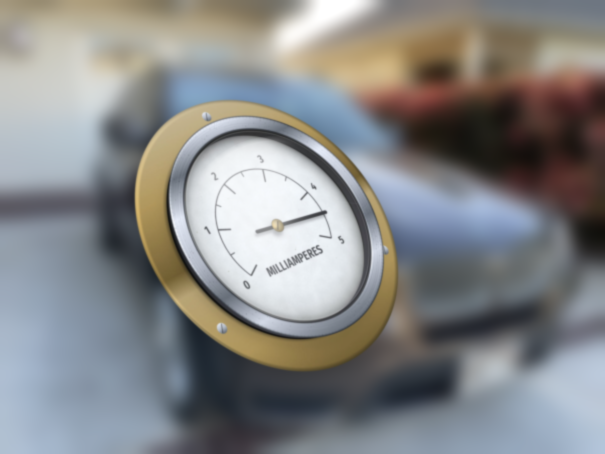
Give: 4.5,mA
